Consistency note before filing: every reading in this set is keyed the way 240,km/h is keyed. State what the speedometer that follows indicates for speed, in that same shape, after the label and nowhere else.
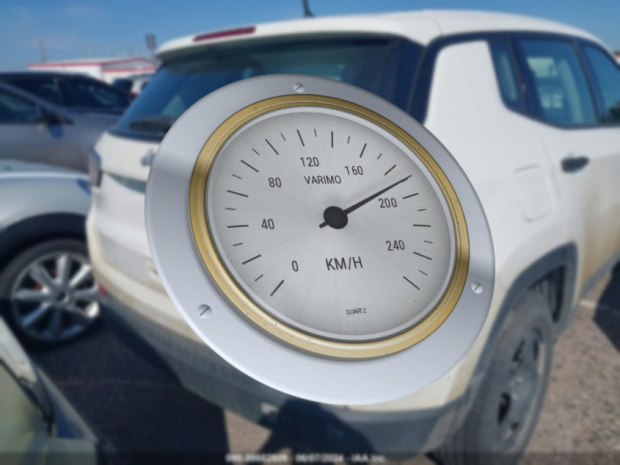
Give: 190,km/h
